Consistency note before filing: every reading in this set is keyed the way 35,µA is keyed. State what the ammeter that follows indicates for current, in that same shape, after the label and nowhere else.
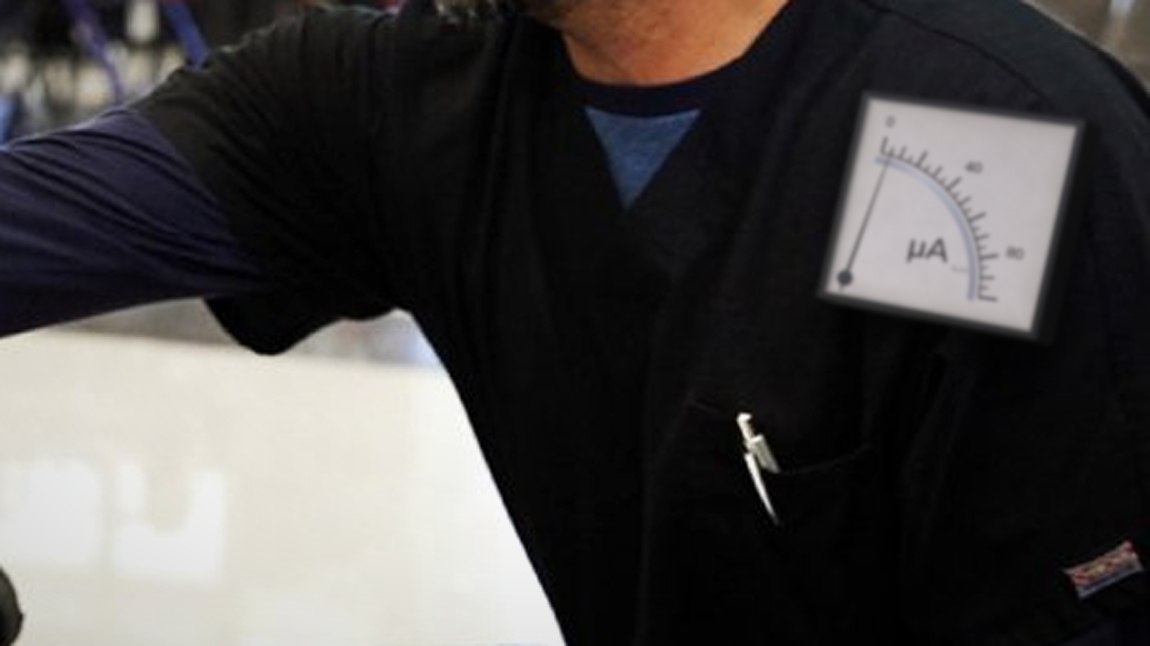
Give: 5,µA
